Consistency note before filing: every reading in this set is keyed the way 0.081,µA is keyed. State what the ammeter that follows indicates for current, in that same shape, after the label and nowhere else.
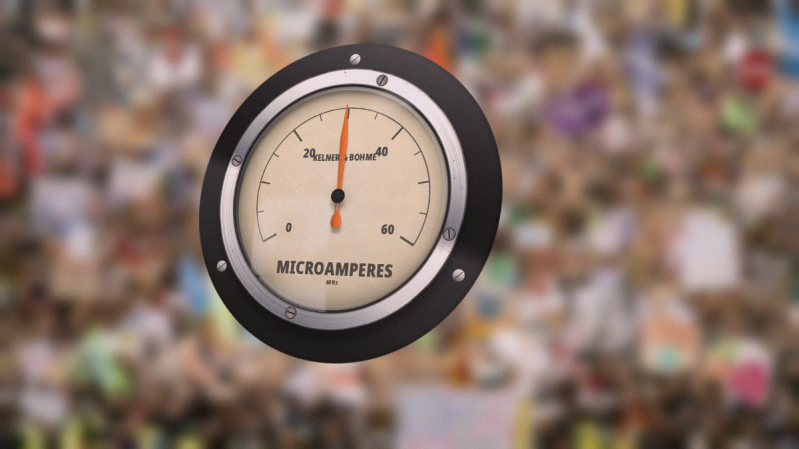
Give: 30,µA
